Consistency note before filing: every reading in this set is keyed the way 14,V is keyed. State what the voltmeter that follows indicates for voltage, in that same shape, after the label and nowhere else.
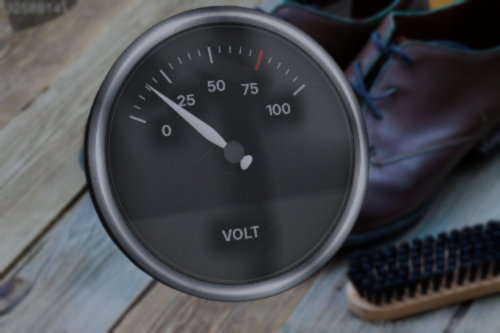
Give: 15,V
